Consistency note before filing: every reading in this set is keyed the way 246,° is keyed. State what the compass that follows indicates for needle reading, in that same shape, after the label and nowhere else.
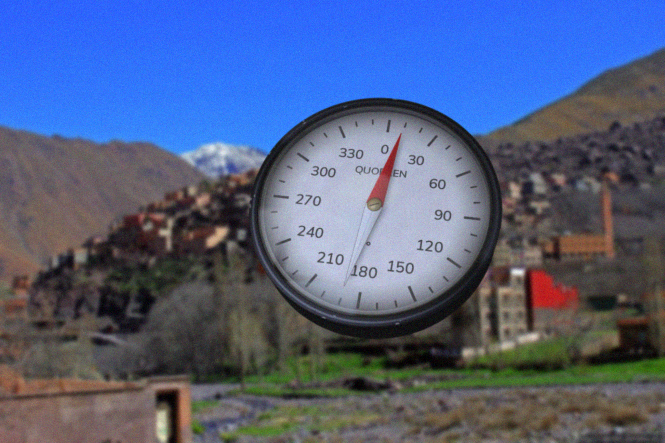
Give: 10,°
